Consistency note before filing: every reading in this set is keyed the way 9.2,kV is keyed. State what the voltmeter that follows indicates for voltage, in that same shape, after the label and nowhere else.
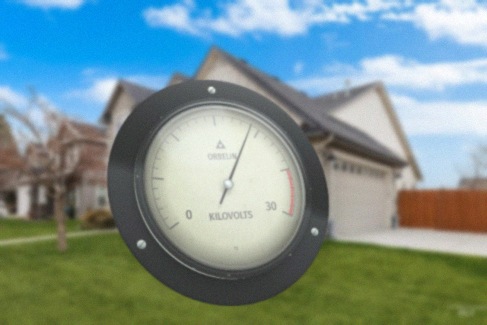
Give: 19,kV
